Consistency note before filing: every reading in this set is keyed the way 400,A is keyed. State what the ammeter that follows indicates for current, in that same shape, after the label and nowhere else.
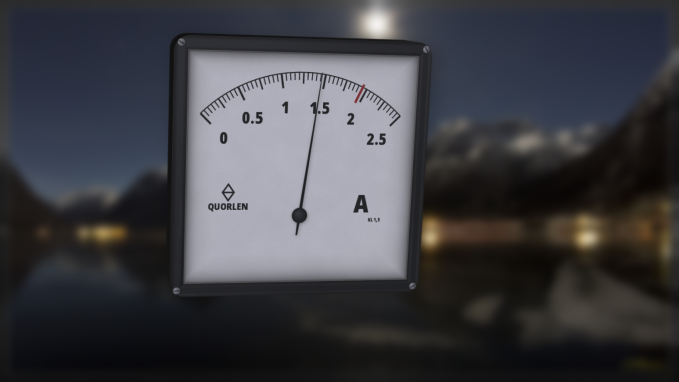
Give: 1.45,A
